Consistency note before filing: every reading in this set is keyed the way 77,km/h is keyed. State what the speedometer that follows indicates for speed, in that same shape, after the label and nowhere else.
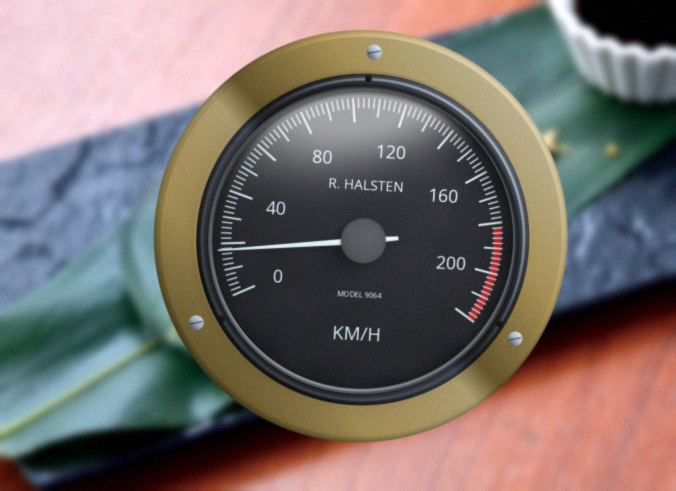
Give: 18,km/h
